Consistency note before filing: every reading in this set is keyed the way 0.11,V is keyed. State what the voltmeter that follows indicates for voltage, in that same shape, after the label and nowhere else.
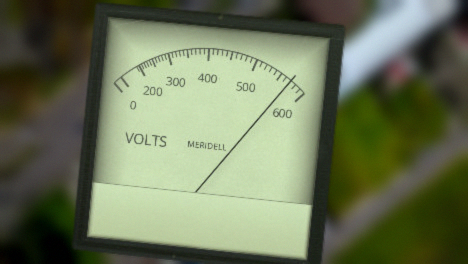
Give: 570,V
